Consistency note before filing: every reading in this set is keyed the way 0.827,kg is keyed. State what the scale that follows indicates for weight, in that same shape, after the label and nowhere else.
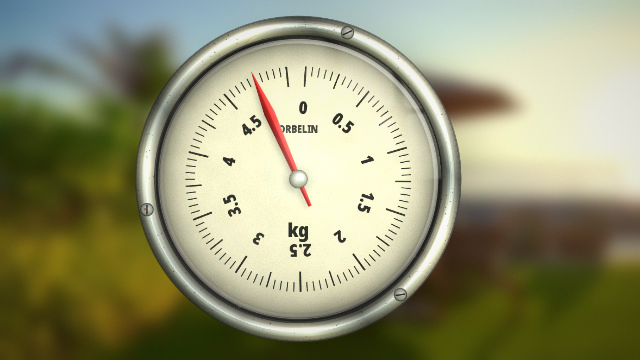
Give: 4.75,kg
